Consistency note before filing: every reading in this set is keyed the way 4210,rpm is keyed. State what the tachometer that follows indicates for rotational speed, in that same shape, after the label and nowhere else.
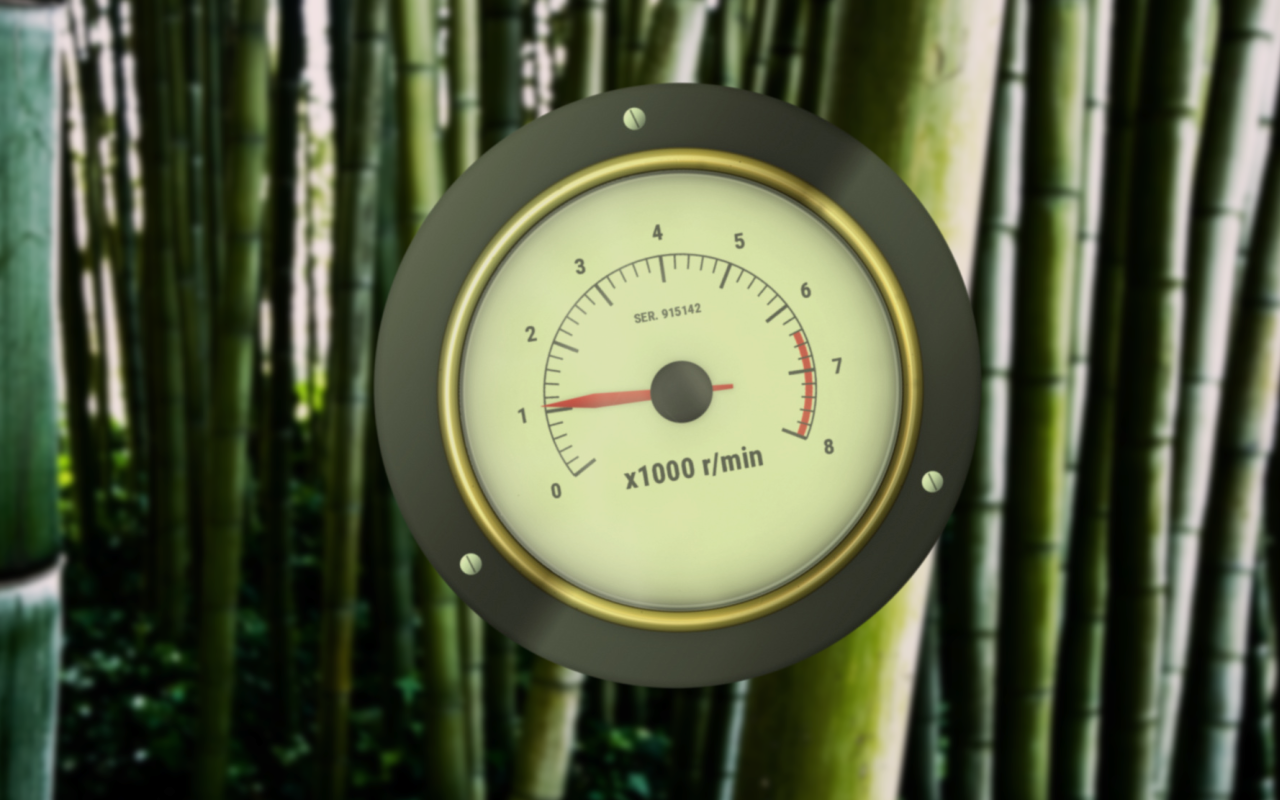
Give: 1100,rpm
